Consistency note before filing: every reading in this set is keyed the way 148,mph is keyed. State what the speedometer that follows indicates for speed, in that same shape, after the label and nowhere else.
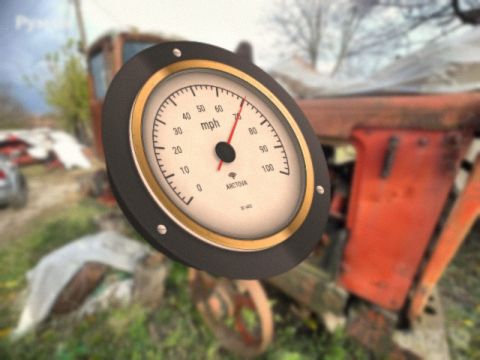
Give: 70,mph
